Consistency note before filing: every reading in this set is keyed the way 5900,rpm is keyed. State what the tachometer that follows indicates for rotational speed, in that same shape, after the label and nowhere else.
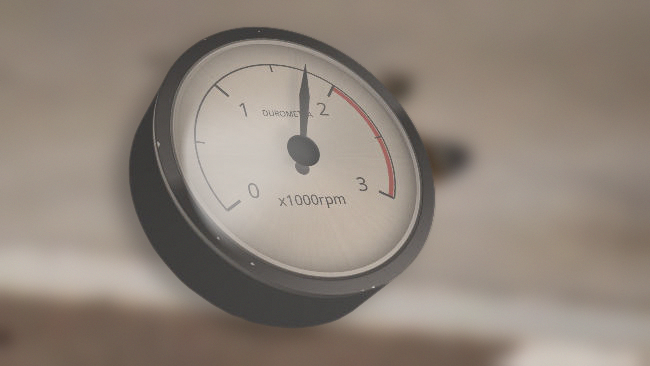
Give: 1750,rpm
